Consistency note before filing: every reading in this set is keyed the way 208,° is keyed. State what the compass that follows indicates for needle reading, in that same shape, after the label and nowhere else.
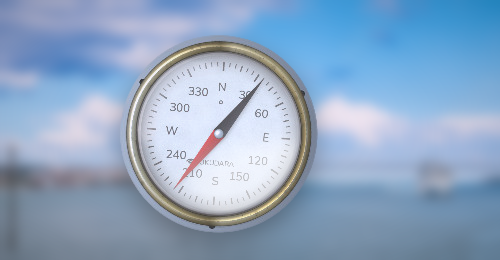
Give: 215,°
